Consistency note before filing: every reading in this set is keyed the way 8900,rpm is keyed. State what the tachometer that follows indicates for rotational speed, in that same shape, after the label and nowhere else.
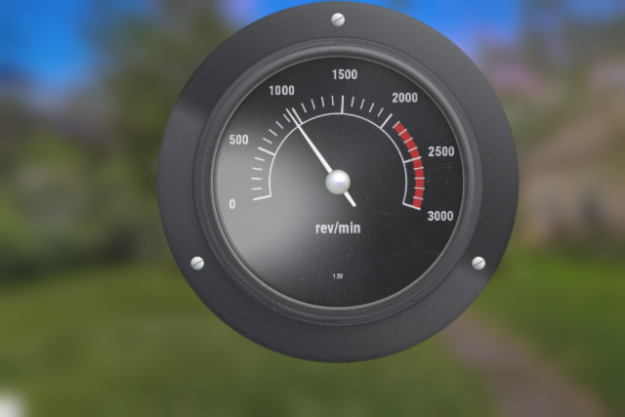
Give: 950,rpm
